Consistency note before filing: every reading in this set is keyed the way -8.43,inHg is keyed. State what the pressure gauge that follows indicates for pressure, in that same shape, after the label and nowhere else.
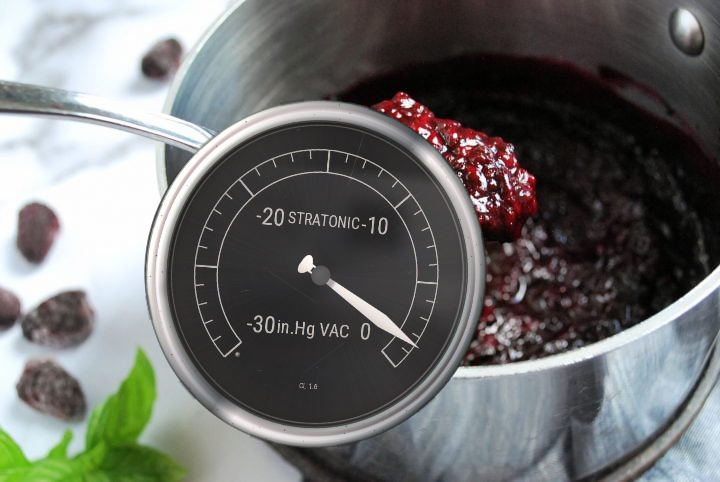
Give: -1.5,inHg
